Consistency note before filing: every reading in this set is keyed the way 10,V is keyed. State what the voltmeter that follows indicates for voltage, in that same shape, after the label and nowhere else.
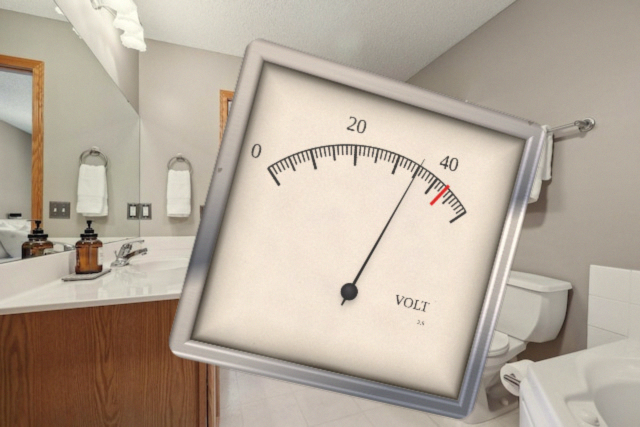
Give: 35,V
